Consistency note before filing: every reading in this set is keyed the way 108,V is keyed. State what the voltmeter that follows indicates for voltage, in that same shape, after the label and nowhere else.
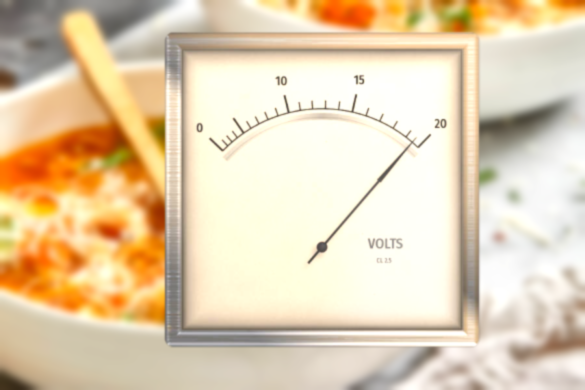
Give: 19.5,V
